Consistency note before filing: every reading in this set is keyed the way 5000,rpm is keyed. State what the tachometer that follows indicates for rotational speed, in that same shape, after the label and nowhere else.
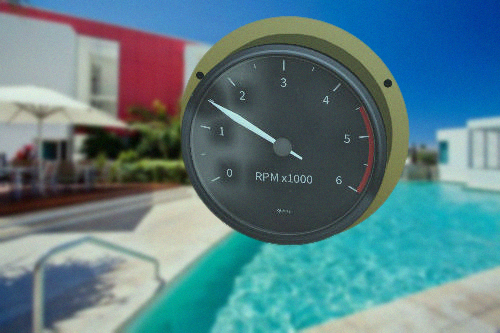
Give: 1500,rpm
